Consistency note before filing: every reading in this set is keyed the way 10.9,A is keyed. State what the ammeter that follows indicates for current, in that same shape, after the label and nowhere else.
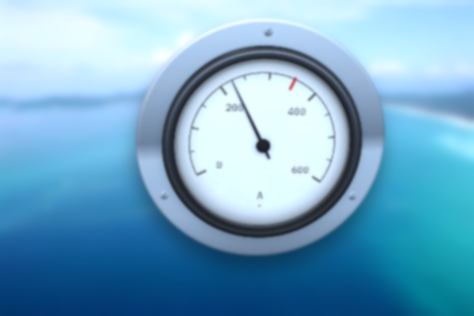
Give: 225,A
